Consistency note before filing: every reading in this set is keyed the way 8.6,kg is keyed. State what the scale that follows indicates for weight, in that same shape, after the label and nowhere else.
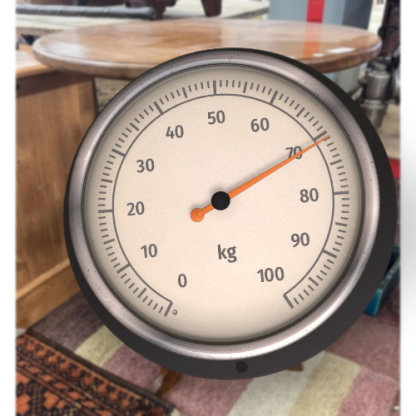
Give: 71,kg
